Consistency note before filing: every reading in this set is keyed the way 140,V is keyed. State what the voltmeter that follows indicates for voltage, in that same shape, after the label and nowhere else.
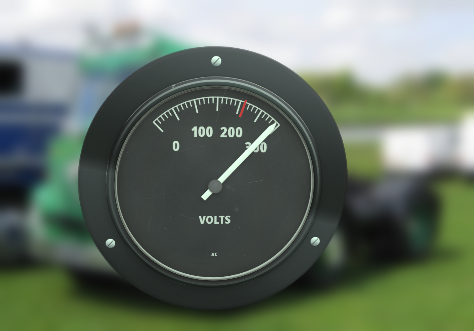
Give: 290,V
